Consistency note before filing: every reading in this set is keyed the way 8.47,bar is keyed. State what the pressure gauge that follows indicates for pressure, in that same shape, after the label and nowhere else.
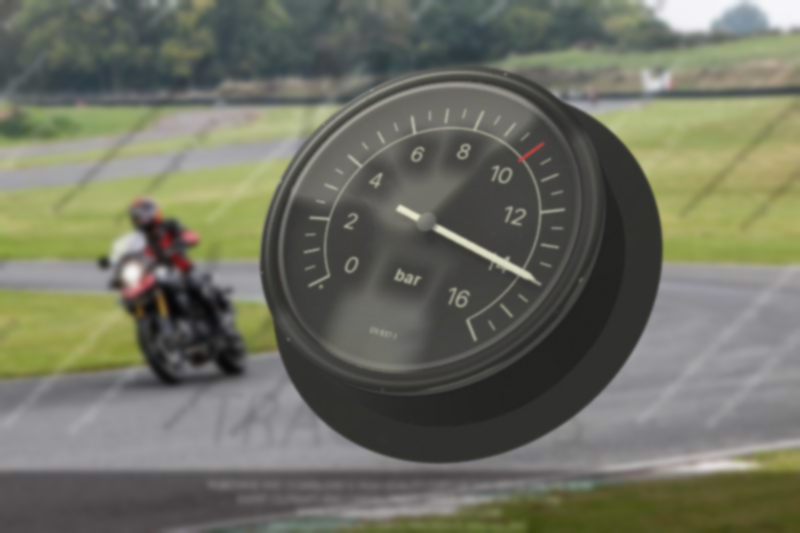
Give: 14,bar
